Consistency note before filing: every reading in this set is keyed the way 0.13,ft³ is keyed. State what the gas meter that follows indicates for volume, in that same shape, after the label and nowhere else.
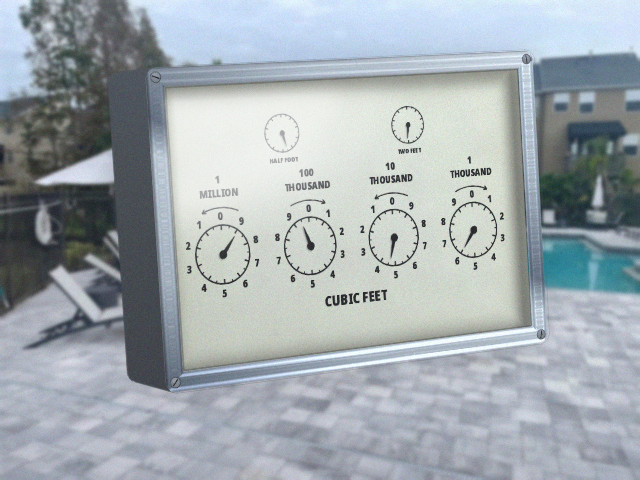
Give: 894600,ft³
